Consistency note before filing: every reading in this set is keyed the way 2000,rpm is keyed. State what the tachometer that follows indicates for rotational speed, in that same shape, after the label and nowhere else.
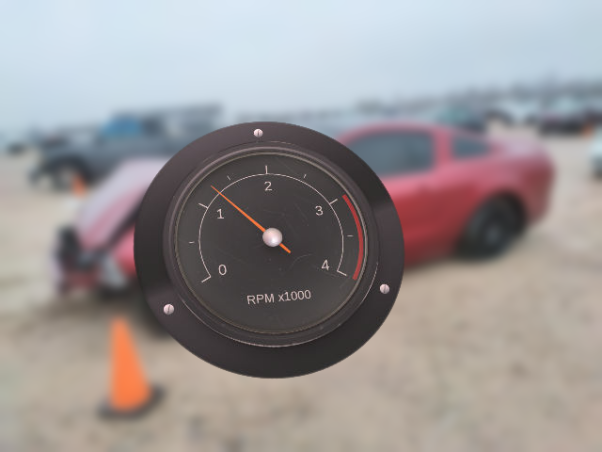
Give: 1250,rpm
